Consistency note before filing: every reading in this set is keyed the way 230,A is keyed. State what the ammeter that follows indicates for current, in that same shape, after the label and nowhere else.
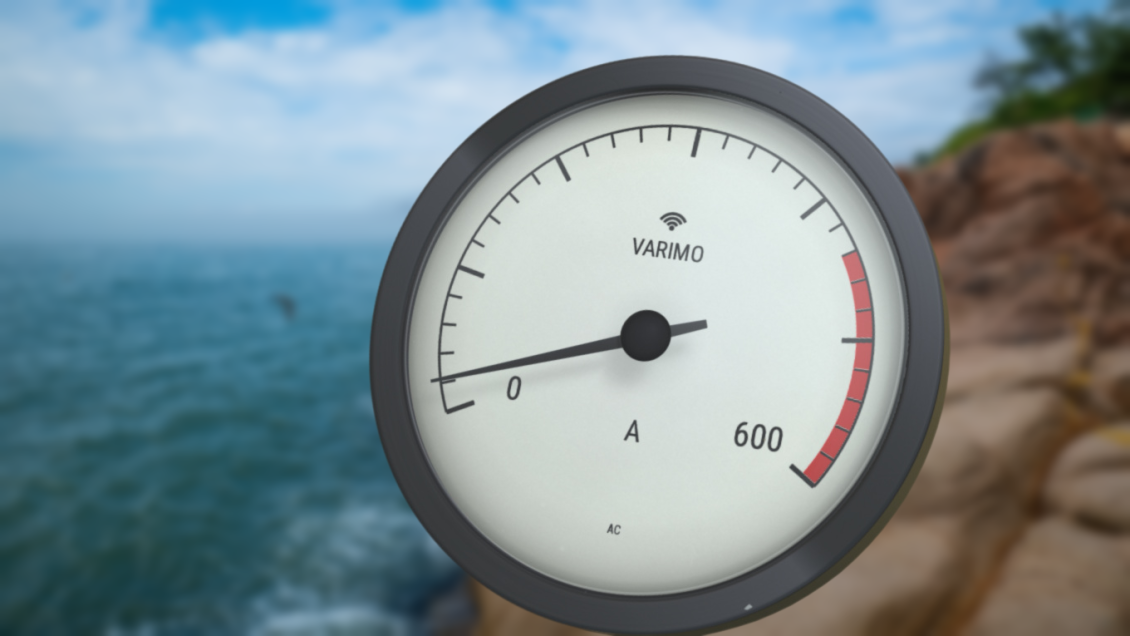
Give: 20,A
